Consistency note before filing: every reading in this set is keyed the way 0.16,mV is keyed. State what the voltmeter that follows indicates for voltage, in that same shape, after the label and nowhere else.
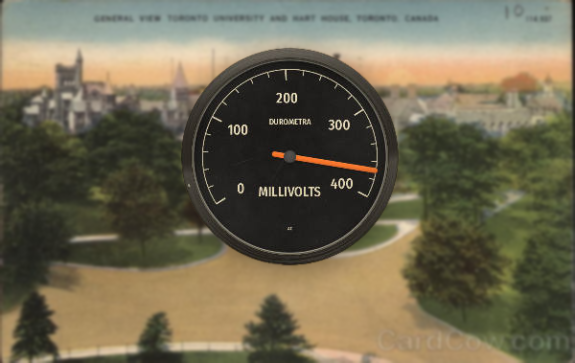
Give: 370,mV
